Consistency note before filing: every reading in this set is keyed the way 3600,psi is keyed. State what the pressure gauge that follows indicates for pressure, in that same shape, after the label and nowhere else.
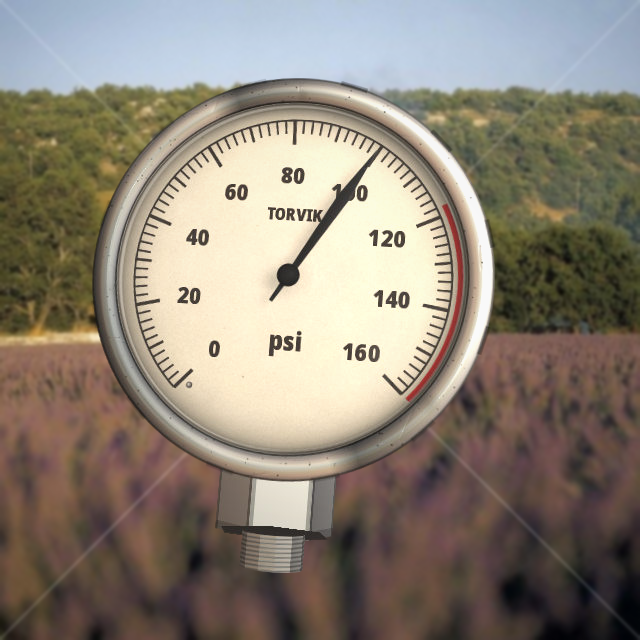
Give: 100,psi
